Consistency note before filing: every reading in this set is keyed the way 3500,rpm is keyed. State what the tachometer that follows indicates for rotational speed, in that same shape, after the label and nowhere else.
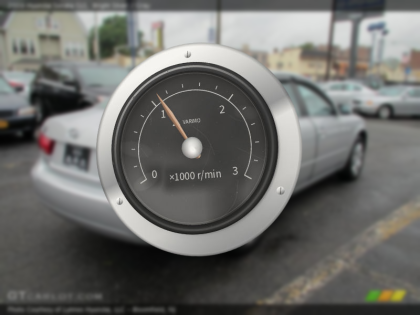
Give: 1100,rpm
